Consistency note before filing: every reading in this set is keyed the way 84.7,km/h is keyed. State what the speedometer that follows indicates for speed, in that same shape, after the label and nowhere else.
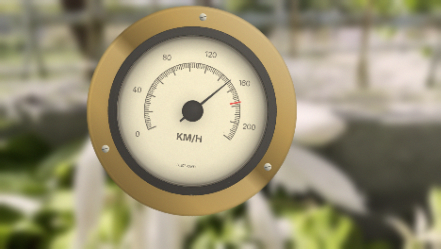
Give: 150,km/h
